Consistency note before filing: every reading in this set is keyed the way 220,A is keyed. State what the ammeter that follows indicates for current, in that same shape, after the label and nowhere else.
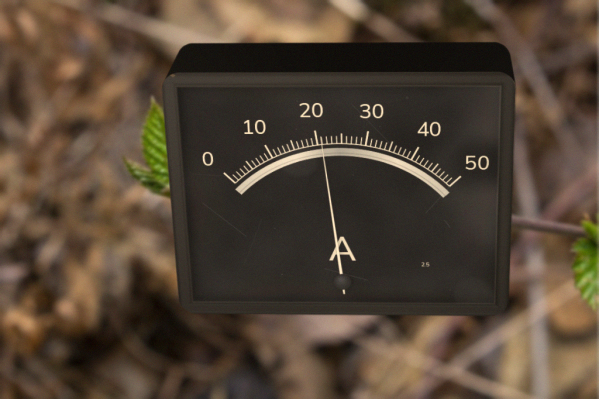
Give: 21,A
